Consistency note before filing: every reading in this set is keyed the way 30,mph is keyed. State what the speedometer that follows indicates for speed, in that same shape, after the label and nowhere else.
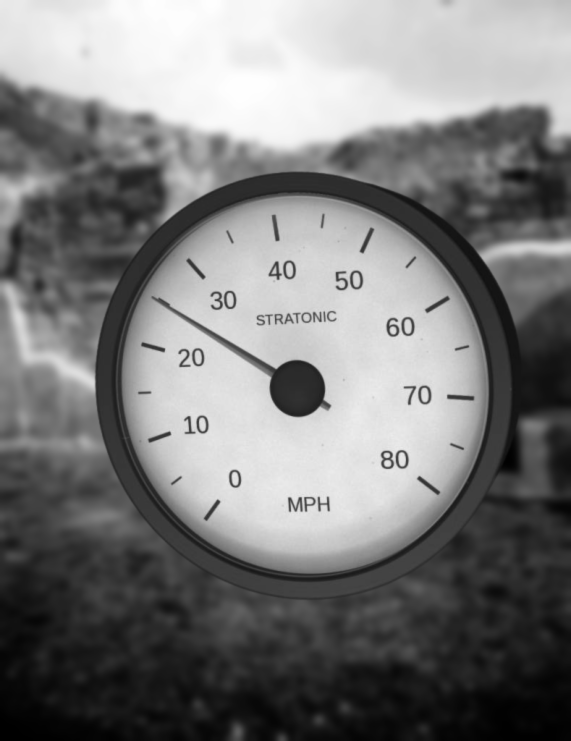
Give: 25,mph
